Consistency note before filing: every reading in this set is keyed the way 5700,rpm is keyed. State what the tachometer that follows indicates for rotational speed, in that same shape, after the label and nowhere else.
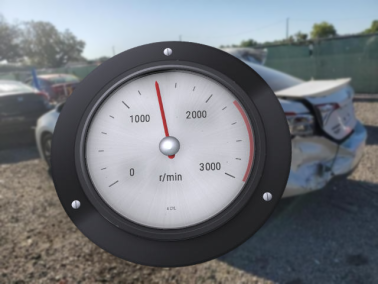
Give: 1400,rpm
